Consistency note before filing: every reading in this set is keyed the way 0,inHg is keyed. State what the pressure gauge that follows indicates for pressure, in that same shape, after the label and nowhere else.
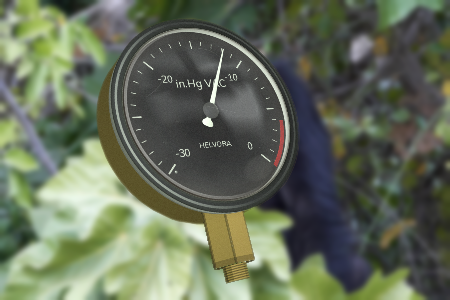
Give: -12,inHg
